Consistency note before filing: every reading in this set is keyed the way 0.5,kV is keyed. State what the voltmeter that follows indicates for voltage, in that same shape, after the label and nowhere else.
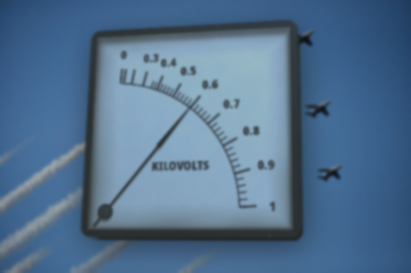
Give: 0.6,kV
